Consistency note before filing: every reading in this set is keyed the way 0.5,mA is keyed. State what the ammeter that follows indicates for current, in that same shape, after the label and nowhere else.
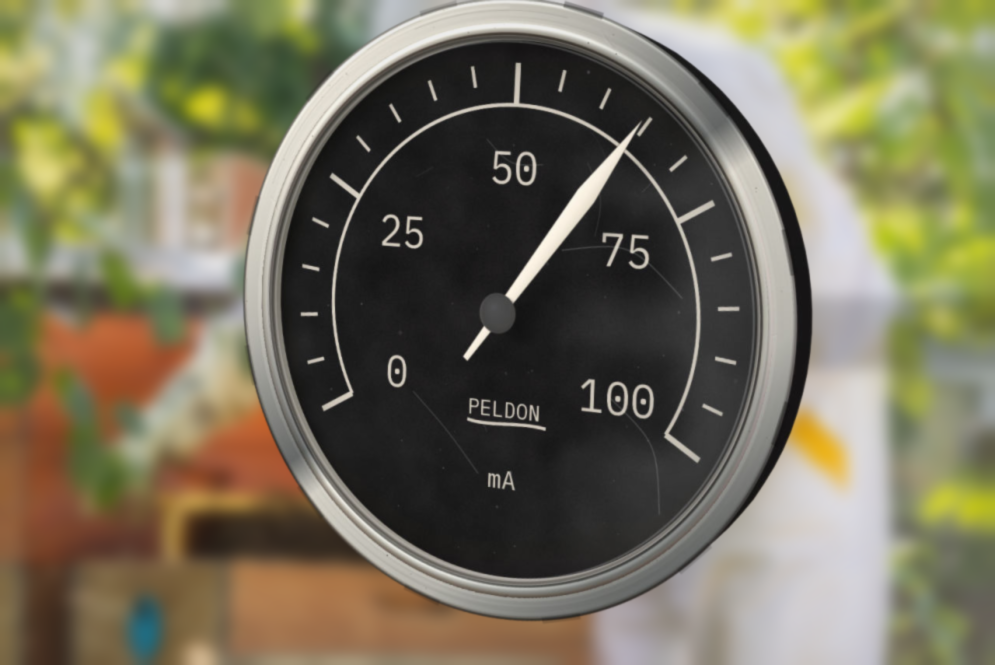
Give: 65,mA
